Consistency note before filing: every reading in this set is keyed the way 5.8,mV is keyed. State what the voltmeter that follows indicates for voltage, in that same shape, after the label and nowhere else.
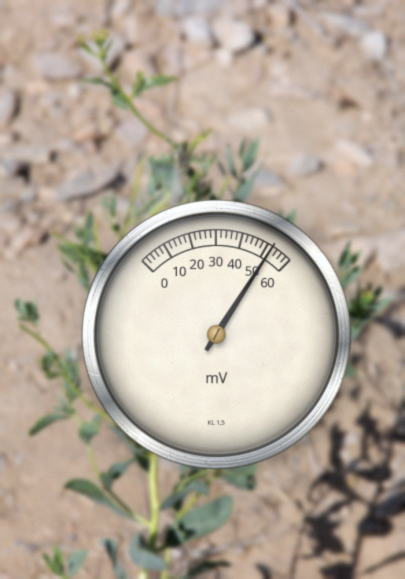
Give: 52,mV
